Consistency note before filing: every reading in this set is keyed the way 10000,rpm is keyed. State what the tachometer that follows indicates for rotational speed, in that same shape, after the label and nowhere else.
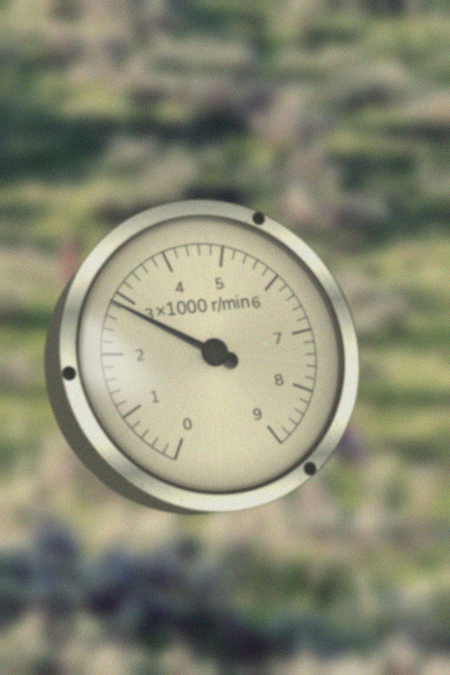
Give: 2800,rpm
